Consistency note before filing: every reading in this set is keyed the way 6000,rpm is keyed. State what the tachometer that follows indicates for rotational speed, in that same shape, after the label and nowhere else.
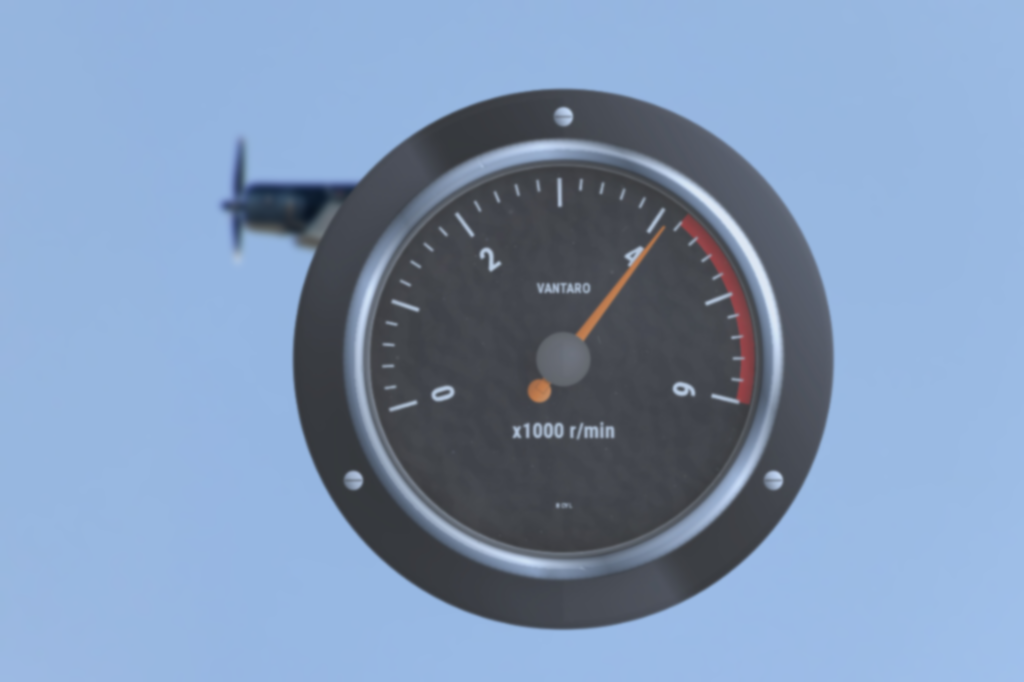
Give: 4100,rpm
